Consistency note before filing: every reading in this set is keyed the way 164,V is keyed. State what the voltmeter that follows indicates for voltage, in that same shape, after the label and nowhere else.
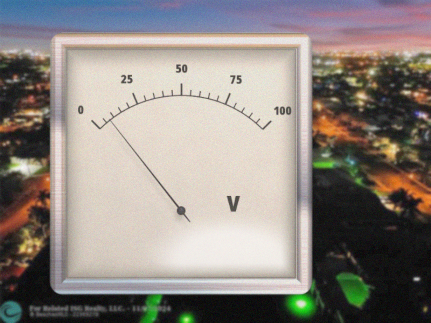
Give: 7.5,V
